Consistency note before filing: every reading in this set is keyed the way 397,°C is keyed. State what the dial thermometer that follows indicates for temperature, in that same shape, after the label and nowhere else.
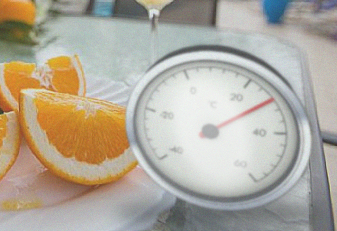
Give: 28,°C
